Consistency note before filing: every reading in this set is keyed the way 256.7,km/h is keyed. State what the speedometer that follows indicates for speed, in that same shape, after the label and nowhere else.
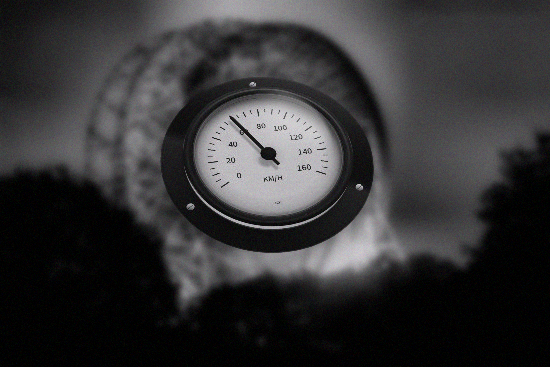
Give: 60,km/h
